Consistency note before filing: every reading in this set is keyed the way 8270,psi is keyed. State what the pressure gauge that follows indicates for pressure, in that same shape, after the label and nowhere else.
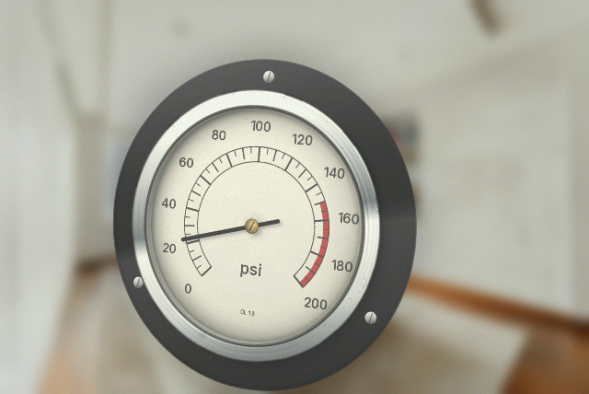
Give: 22.5,psi
